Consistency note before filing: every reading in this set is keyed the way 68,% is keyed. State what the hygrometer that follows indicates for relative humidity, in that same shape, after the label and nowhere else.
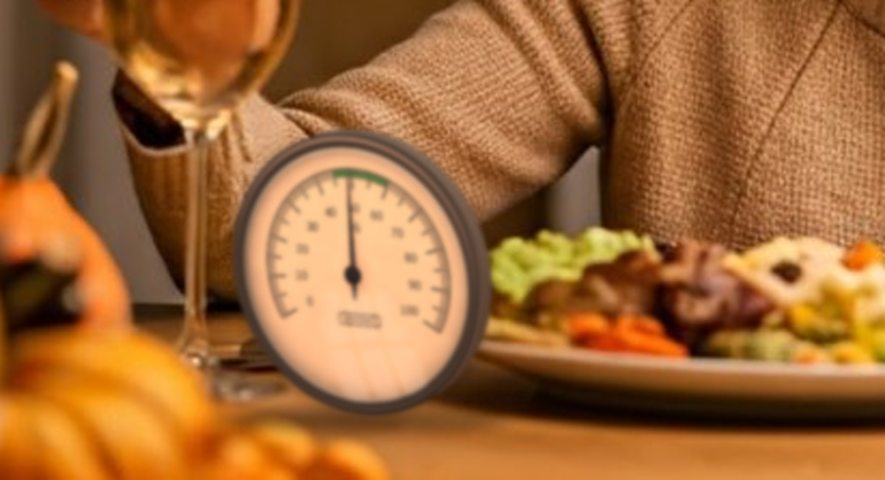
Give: 50,%
